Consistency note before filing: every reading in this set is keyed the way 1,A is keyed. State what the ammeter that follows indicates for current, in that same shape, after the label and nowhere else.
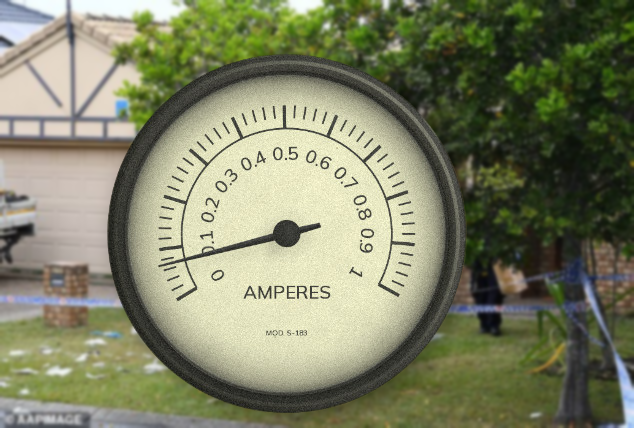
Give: 0.07,A
